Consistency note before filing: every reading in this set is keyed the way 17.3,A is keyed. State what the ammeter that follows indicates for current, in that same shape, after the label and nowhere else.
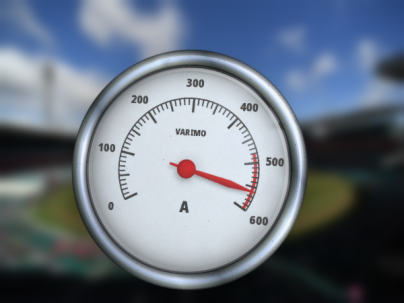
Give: 560,A
